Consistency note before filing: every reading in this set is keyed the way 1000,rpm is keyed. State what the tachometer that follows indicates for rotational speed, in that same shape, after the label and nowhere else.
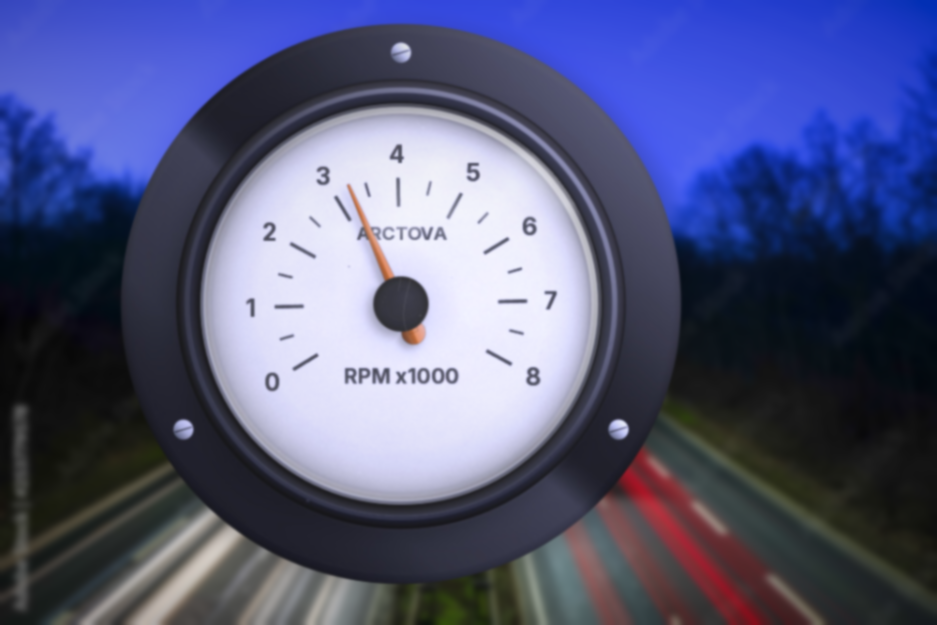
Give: 3250,rpm
